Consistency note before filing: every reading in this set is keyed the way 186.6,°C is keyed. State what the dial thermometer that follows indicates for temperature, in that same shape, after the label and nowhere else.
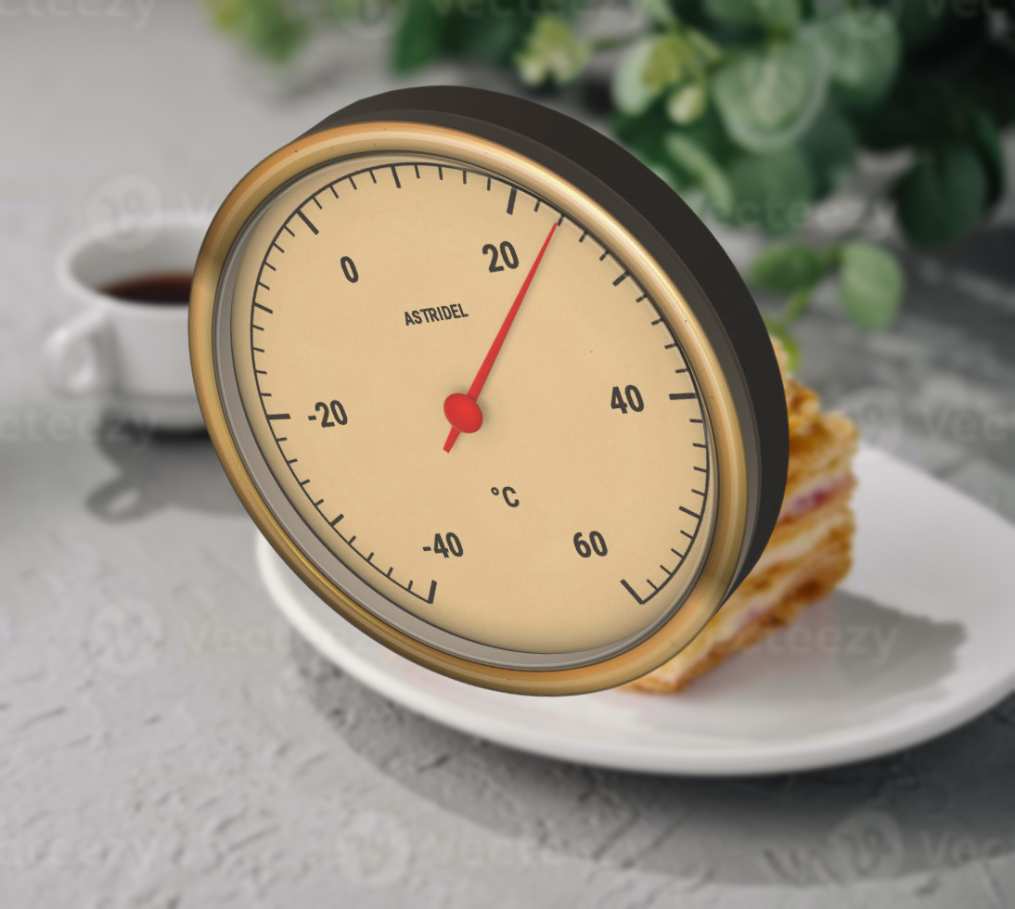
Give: 24,°C
